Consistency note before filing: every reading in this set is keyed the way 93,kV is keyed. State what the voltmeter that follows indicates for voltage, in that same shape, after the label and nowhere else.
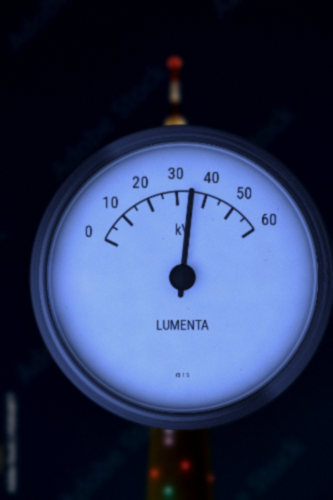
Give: 35,kV
